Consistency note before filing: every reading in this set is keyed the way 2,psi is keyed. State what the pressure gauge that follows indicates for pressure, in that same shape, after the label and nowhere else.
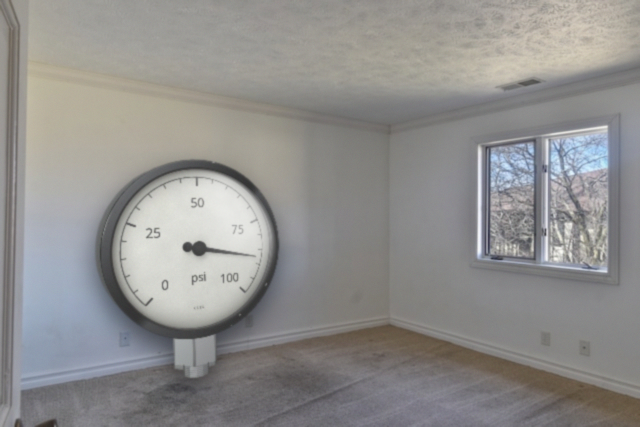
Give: 87.5,psi
